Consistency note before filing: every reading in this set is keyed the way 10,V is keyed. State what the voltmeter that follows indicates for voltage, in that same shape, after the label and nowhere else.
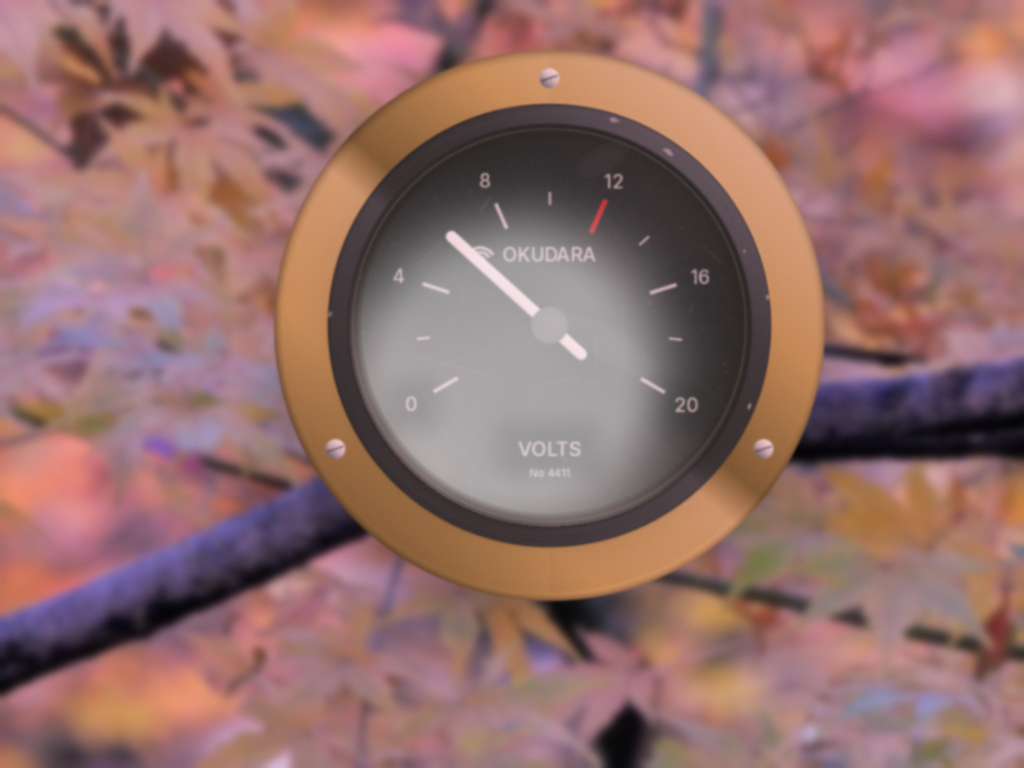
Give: 6,V
